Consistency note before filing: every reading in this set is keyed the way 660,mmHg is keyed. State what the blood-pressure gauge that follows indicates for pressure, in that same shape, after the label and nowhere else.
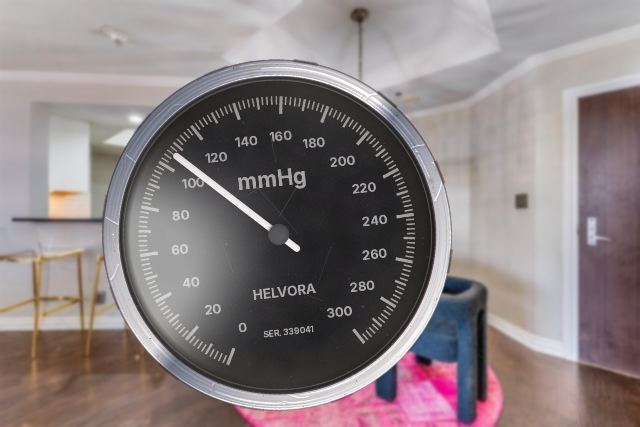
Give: 106,mmHg
